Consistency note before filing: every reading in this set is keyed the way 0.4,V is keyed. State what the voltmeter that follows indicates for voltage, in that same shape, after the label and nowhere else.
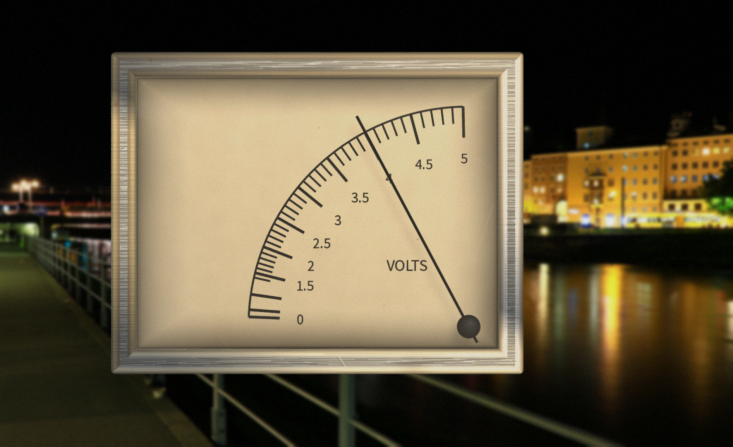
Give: 4,V
